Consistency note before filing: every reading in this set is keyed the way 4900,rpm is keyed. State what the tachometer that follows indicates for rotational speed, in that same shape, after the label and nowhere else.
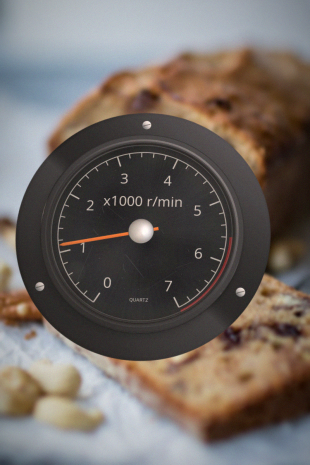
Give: 1100,rpm
